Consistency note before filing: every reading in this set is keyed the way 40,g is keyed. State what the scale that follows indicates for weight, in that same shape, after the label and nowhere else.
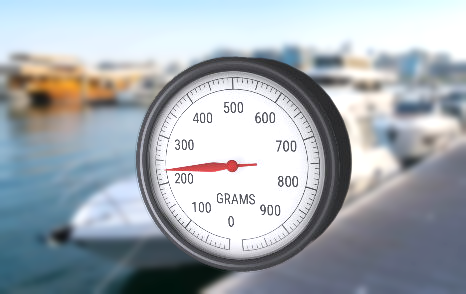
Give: 230,g
